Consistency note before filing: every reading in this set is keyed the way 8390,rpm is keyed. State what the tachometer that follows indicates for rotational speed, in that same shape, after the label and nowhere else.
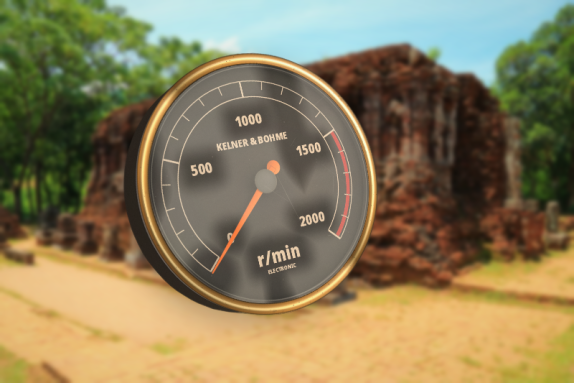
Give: 0,rpm
